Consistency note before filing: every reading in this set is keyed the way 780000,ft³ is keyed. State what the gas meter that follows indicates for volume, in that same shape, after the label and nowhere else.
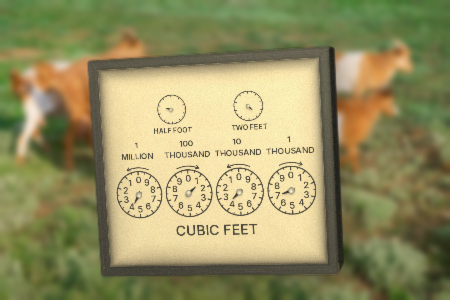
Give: 413700,ft³
